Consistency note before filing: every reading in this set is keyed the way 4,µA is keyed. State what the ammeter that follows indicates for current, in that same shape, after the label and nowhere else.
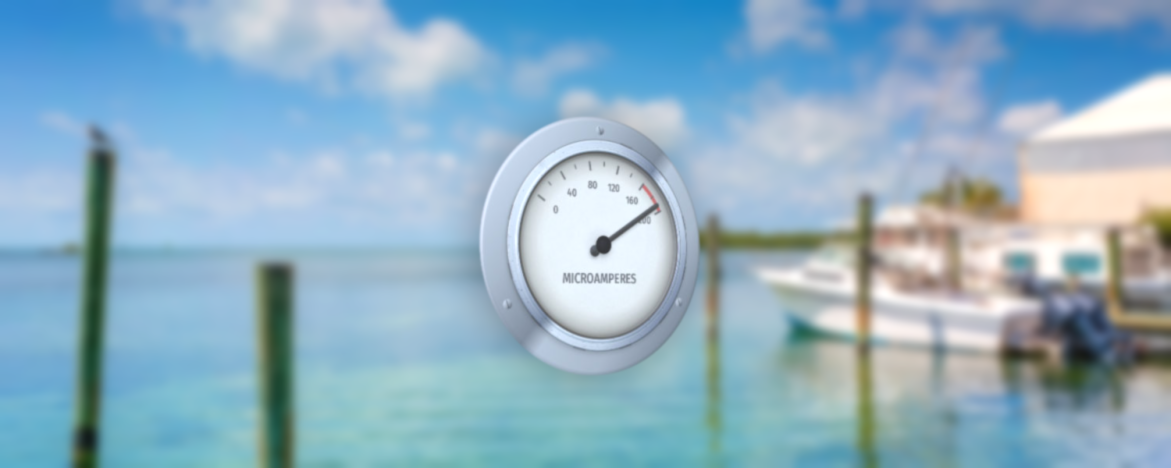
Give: 190,µA
